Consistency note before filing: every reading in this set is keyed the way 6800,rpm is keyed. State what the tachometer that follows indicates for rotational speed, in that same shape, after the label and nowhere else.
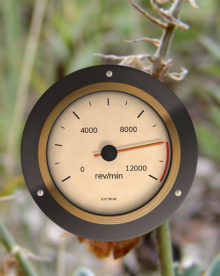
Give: 10000,rpm
